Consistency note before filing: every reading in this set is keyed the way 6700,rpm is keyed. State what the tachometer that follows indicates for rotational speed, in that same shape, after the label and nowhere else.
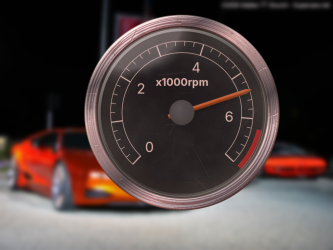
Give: 5400,rpm
